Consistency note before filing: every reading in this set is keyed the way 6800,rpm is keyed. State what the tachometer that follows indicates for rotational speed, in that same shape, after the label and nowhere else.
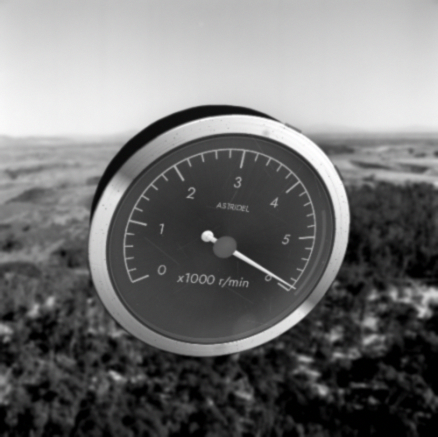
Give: 5900,rpm
